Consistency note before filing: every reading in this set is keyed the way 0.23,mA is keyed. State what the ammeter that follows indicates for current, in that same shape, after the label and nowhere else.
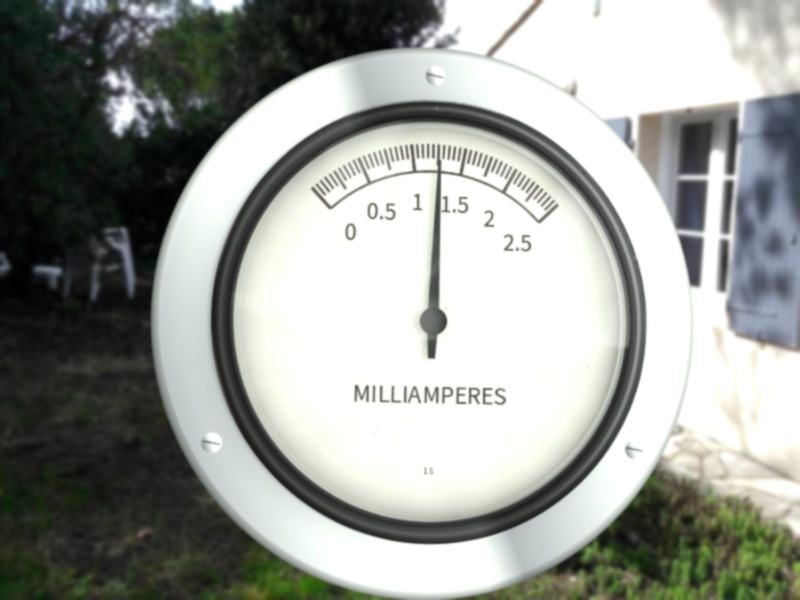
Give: 1.25,mA
